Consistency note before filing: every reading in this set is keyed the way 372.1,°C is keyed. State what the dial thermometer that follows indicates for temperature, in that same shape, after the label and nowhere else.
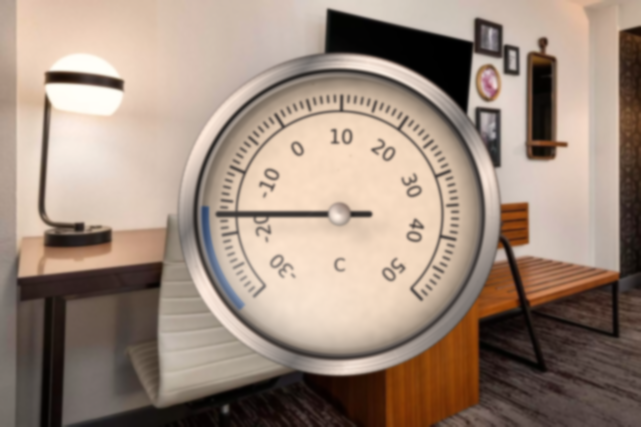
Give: -17,°C
